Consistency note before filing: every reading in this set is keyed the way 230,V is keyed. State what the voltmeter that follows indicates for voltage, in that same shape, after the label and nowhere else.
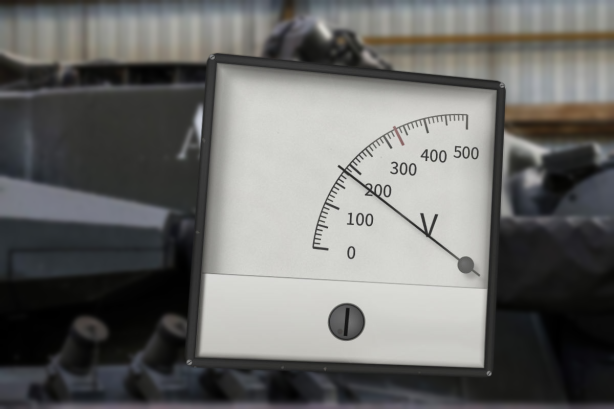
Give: 180,V
